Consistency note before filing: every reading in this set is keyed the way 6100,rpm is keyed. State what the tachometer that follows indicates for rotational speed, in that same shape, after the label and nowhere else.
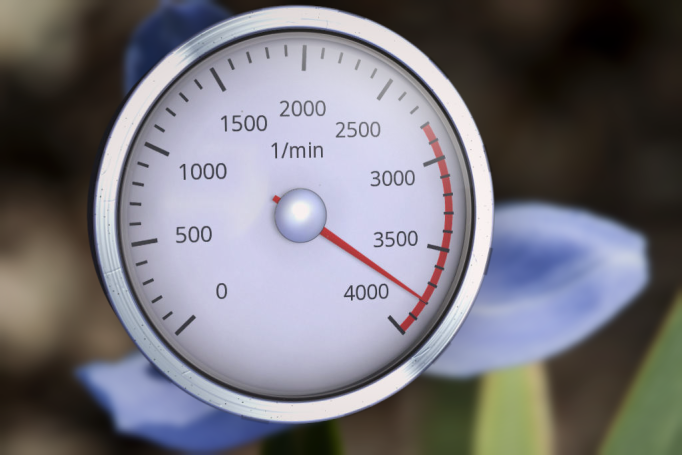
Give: 3800,rpm
